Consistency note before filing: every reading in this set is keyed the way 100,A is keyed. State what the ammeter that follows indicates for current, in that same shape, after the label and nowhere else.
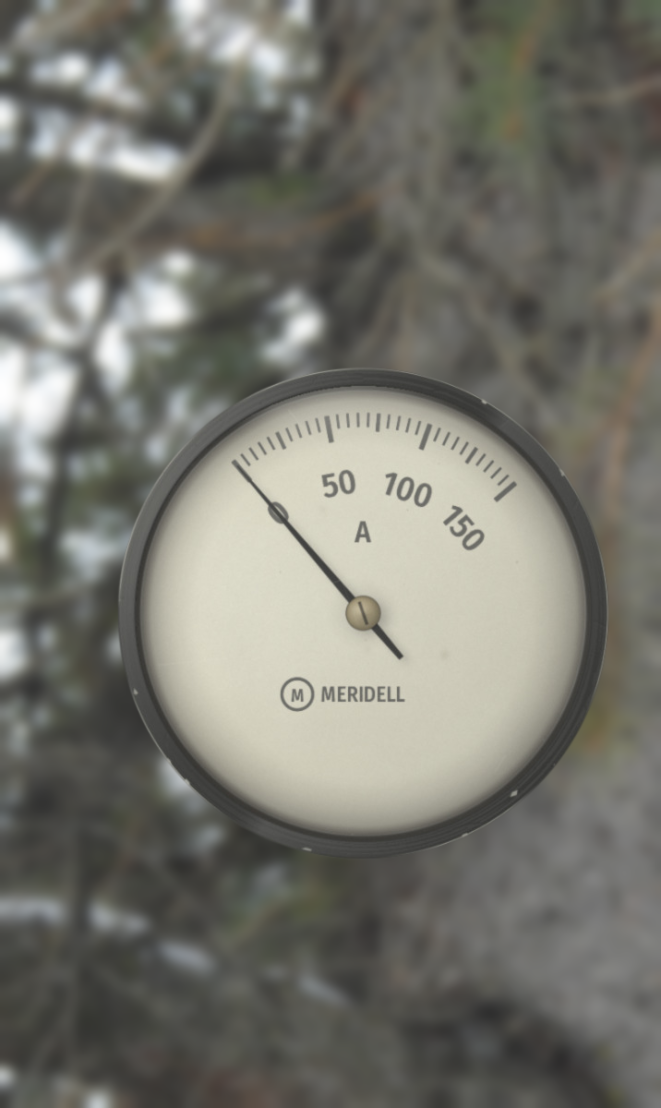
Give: 0,A
